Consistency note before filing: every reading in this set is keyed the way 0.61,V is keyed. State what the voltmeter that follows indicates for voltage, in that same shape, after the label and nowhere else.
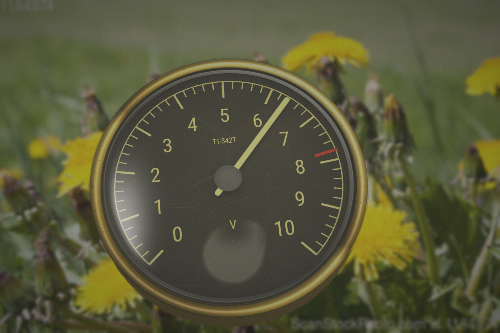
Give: 6.4,V
